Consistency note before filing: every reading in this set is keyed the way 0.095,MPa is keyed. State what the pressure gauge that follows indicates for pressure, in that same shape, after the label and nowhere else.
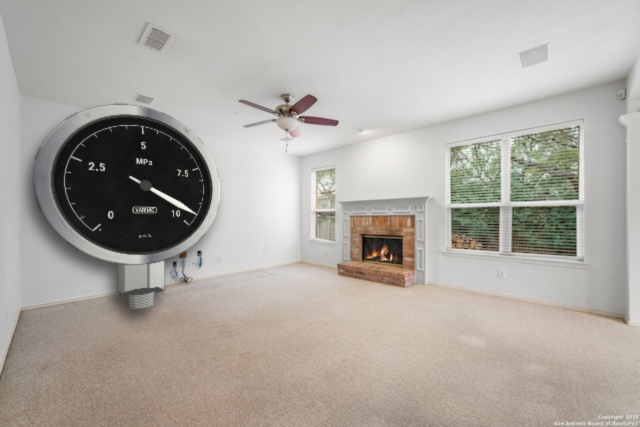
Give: 9.5,MPa
